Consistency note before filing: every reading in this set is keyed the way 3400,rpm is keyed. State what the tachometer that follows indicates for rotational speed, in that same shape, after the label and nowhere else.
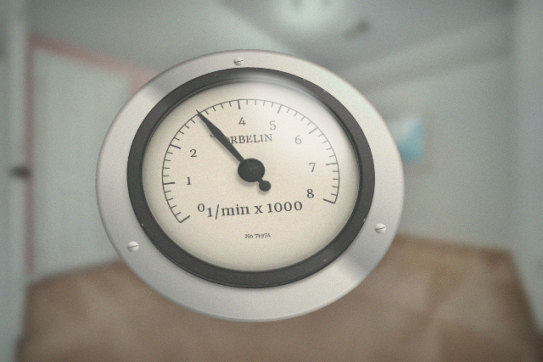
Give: 3000,rpm
